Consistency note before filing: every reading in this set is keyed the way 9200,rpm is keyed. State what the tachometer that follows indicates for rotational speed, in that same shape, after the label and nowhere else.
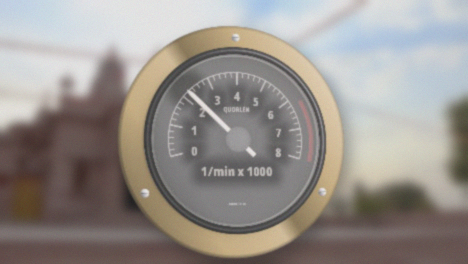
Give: 2200,rpm
